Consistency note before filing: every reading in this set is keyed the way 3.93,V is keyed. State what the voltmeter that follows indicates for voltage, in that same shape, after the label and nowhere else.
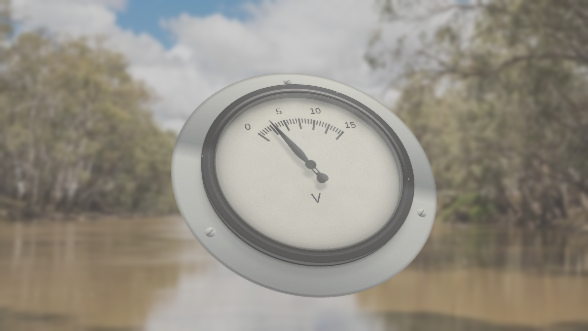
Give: 2.5,V
